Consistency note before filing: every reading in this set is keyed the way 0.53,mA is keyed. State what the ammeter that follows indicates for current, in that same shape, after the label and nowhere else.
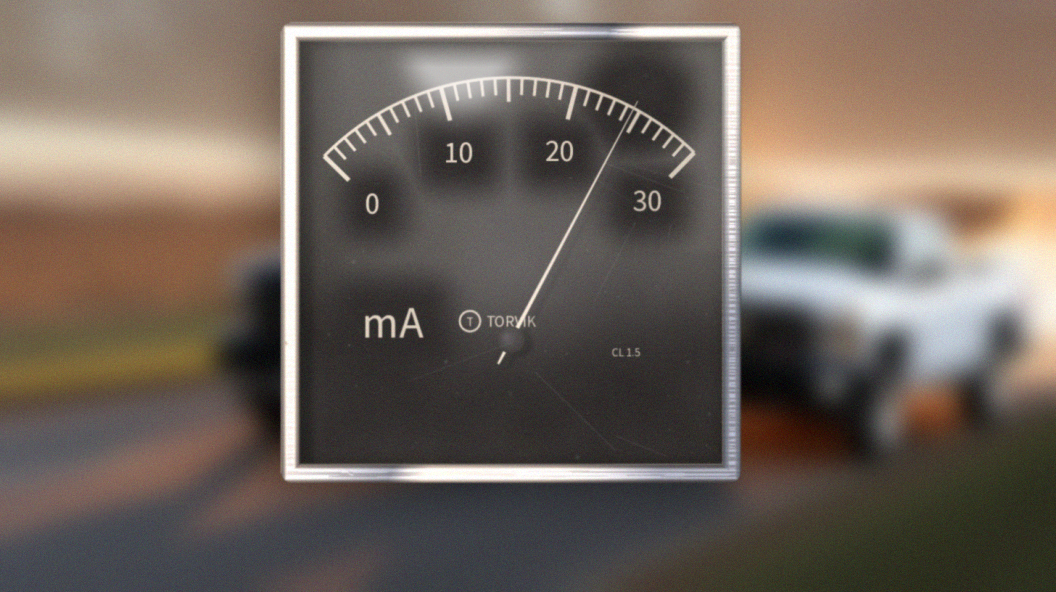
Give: 24.5,mA
